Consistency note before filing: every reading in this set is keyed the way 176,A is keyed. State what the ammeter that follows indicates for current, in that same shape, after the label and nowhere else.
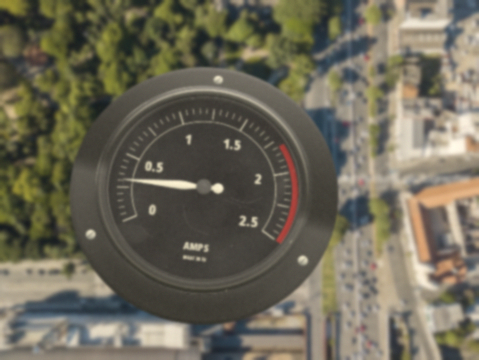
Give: 0.3,A
